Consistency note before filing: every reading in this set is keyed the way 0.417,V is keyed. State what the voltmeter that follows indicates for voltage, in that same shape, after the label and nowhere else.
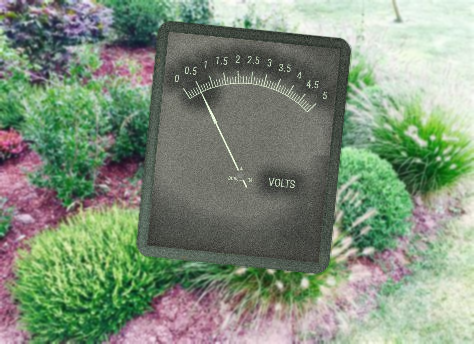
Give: 0.5,V
